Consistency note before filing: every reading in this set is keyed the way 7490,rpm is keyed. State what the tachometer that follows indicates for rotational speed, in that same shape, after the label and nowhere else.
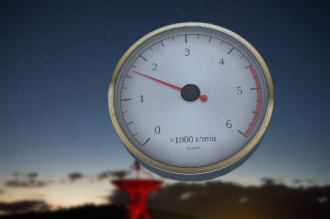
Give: 1625,rpm
